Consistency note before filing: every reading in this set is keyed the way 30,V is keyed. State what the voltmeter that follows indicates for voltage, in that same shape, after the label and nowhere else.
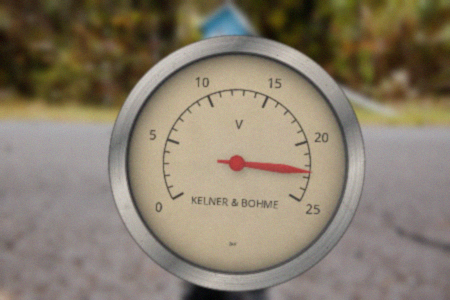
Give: 22.5,V
